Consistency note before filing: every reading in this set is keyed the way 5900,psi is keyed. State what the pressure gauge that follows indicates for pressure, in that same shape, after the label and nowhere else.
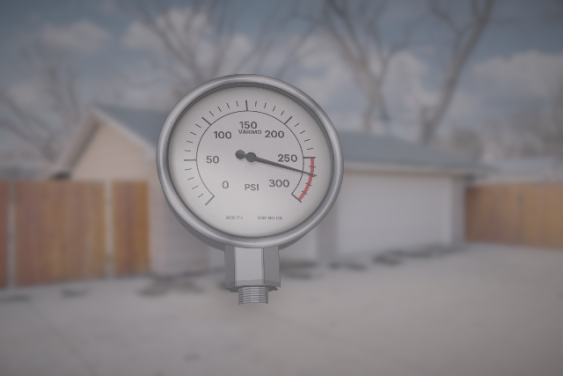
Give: 270,psi
